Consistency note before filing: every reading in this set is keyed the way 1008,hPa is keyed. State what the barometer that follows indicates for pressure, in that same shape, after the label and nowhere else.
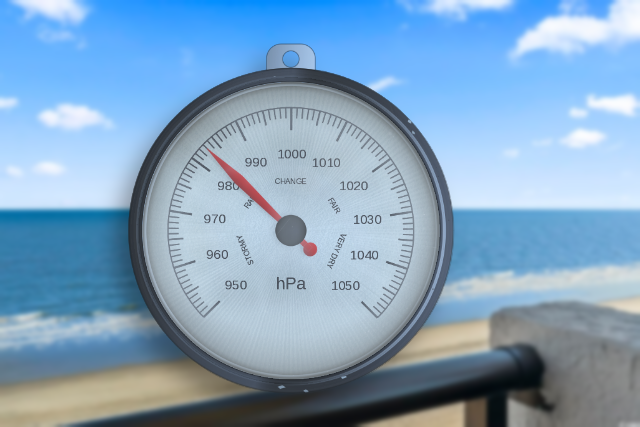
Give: 983,hPa
